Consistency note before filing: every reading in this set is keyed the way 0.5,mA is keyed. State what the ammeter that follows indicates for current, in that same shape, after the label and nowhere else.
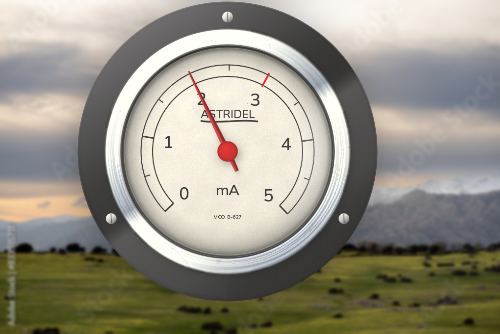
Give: 2,mA
